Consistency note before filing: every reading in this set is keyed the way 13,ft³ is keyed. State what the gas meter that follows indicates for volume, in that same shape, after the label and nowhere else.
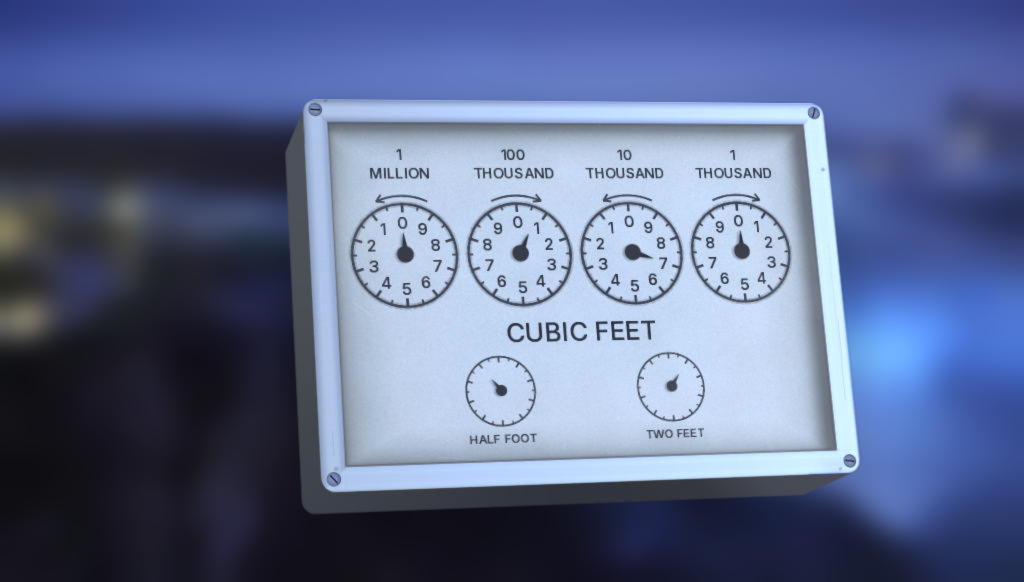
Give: 7000,ft³
